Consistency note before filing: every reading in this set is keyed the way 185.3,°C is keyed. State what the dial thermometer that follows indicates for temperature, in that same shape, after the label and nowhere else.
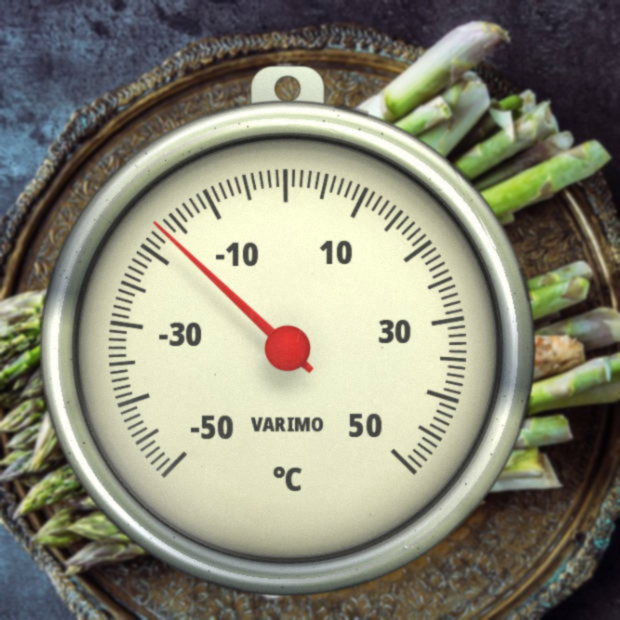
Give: -17,°C
